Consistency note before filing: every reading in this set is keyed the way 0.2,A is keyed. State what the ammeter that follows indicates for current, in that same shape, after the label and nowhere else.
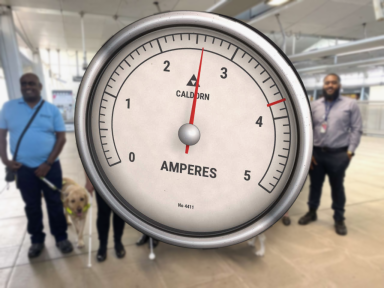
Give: 2.6,A
